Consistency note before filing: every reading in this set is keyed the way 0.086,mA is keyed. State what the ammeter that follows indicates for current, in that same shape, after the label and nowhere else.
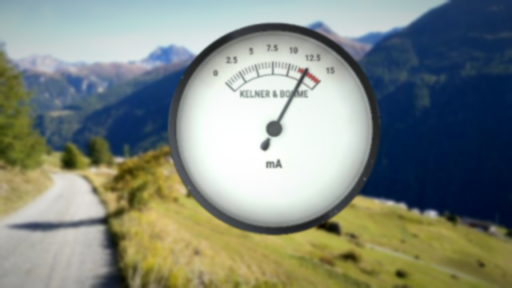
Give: 12.5,mA
